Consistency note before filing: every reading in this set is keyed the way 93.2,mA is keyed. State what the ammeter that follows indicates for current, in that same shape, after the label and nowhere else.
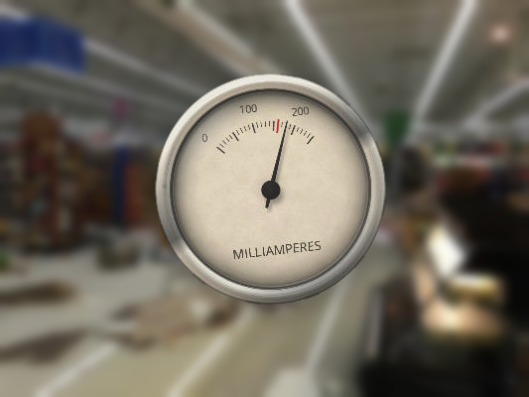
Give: 180,mA
